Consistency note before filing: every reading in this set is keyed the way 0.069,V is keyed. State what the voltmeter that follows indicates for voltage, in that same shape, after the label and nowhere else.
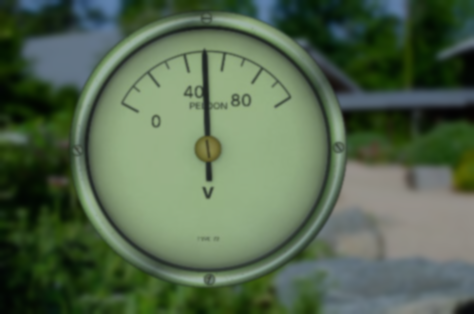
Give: 50,V
